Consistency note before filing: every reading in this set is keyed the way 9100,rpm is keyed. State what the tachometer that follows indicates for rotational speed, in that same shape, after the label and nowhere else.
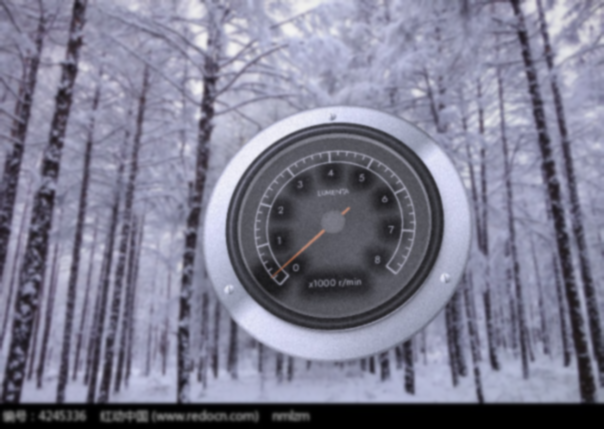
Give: 200,rpm
